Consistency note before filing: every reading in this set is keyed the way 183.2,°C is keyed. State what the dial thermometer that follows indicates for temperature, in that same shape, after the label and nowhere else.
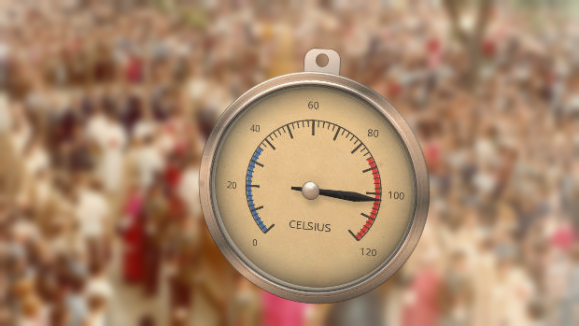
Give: 102,°C
